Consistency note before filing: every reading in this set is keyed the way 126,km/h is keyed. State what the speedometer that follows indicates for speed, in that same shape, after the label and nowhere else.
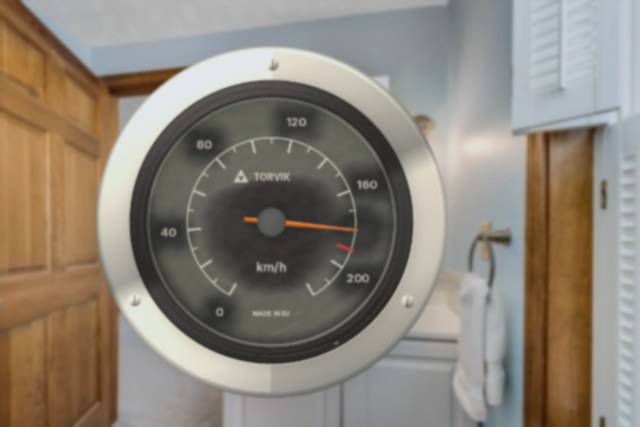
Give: 180,km/h
